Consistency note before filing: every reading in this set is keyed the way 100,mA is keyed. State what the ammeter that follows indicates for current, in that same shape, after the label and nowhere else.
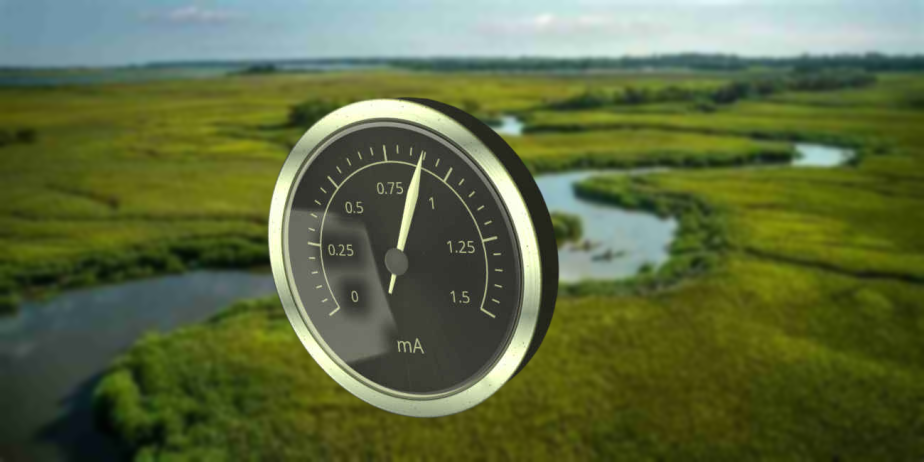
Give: 0.9,mA
